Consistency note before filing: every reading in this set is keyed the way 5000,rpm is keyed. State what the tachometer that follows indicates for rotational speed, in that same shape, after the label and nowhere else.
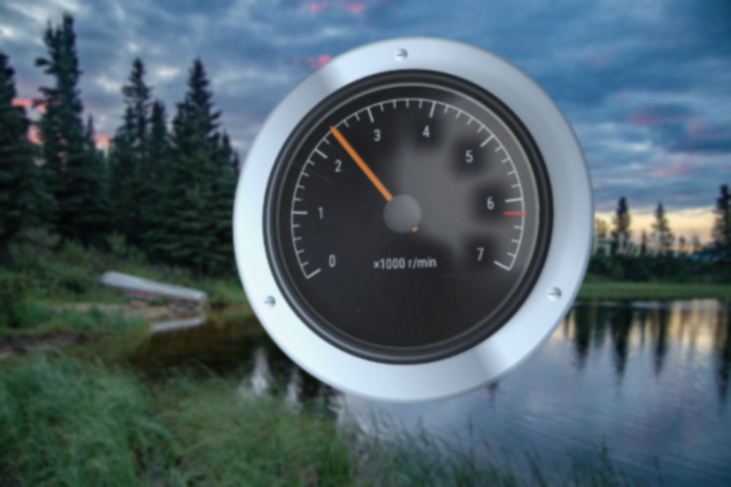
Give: 2400,rpm
